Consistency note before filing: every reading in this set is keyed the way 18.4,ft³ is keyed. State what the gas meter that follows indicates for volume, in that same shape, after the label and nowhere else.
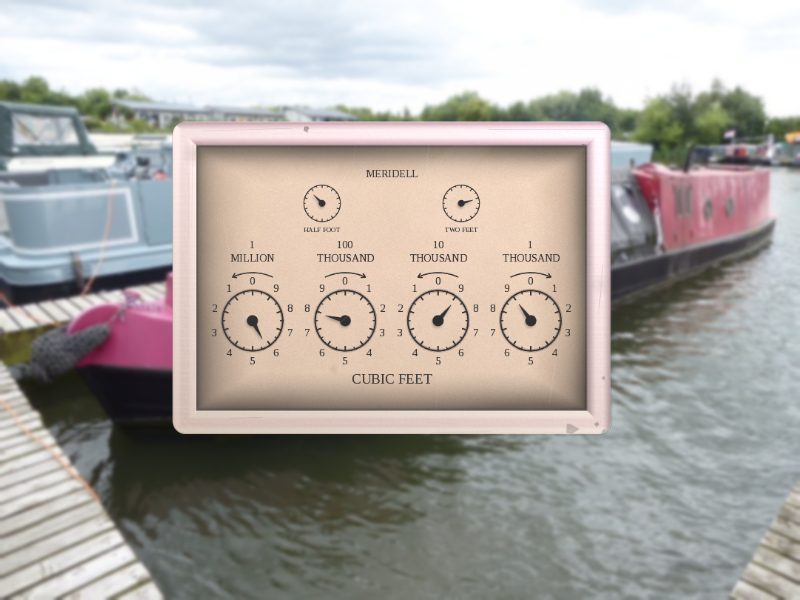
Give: 578900,ft³
